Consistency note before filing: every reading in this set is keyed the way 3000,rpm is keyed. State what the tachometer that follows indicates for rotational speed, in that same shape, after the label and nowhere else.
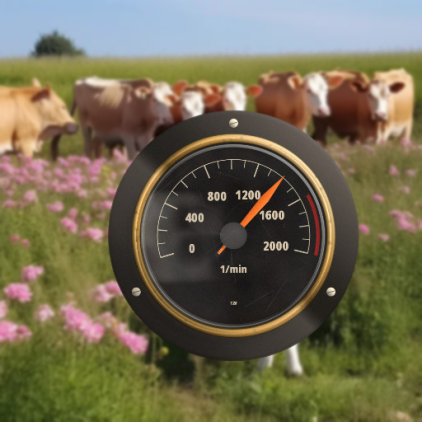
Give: 1400,rpm
